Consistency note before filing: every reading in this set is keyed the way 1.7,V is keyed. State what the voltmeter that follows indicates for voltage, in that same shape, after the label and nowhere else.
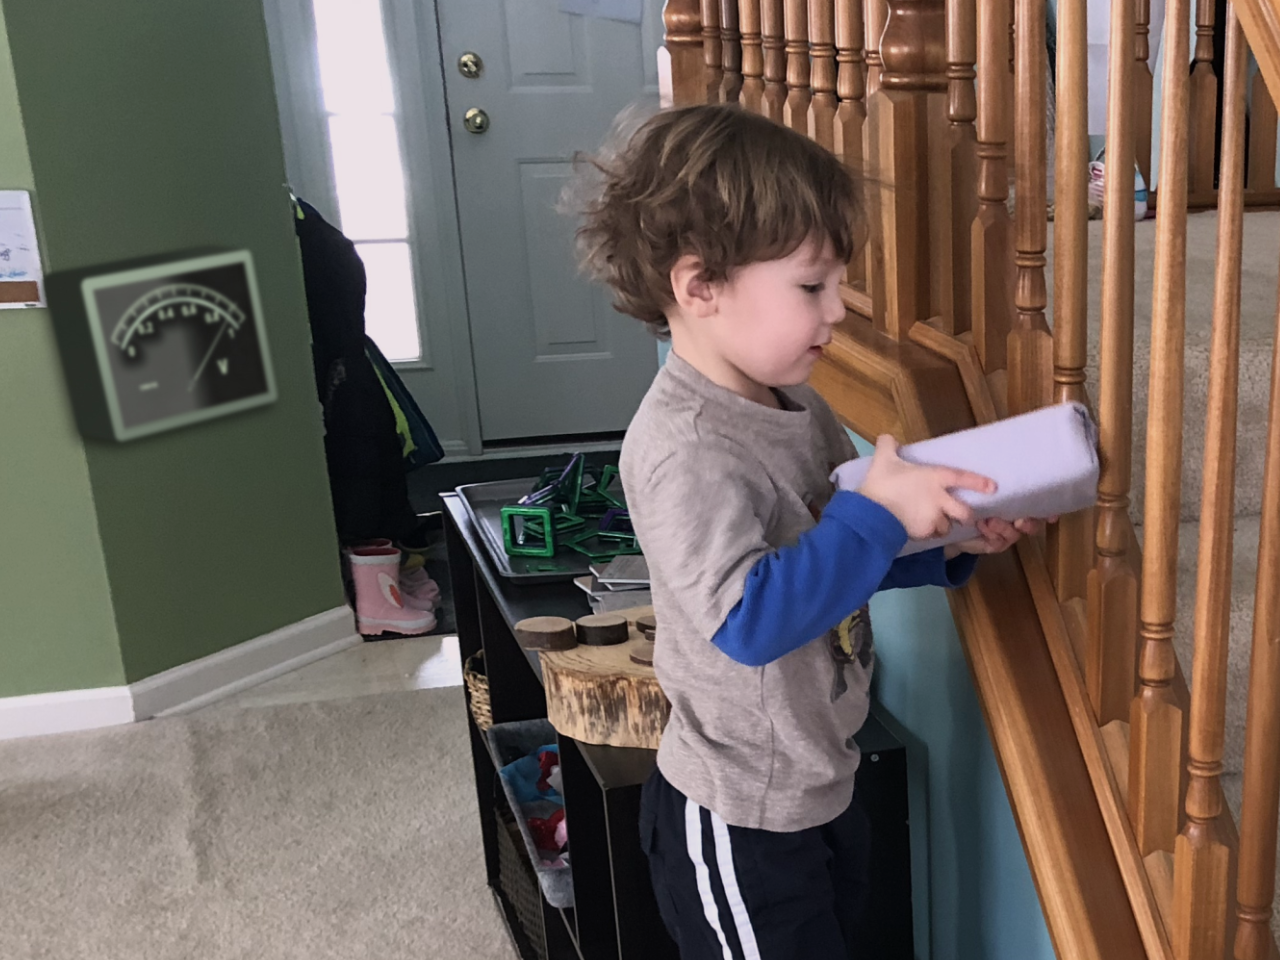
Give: 0.9,V
